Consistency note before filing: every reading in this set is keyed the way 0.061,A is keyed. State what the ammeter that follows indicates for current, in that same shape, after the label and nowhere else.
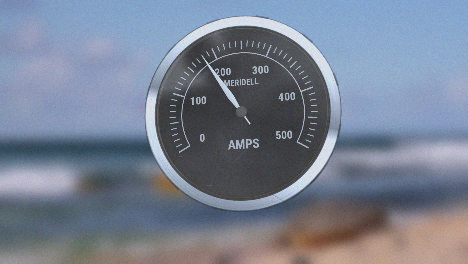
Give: 180,A
